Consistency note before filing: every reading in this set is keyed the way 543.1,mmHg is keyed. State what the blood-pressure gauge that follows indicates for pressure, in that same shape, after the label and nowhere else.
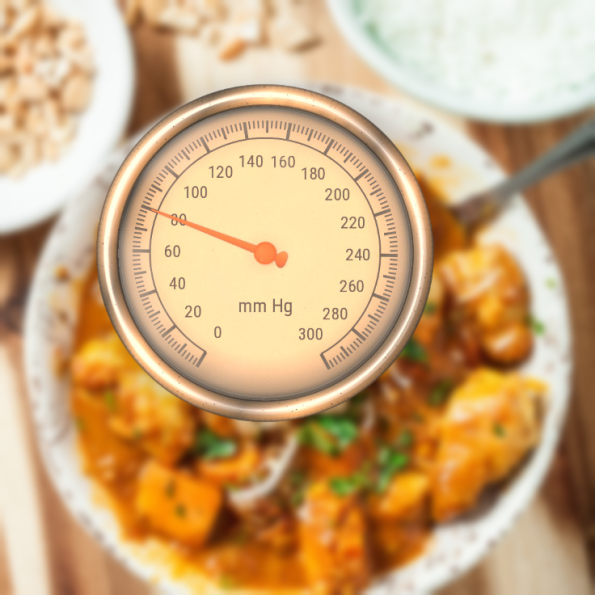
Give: 80,mmHg
